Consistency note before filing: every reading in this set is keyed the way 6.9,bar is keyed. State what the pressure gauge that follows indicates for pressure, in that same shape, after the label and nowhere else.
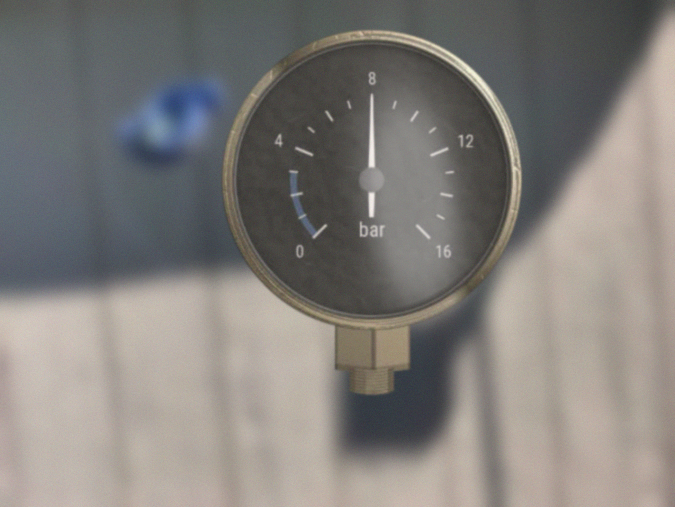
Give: 8,bar
